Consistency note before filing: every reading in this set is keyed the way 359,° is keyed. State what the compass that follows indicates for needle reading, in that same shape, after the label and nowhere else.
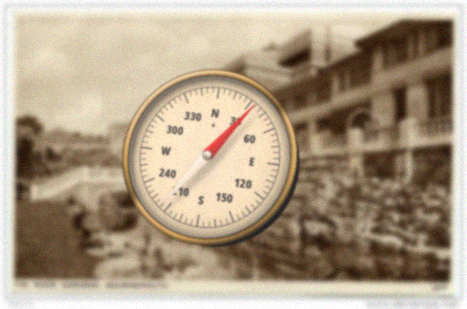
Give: 35,°
